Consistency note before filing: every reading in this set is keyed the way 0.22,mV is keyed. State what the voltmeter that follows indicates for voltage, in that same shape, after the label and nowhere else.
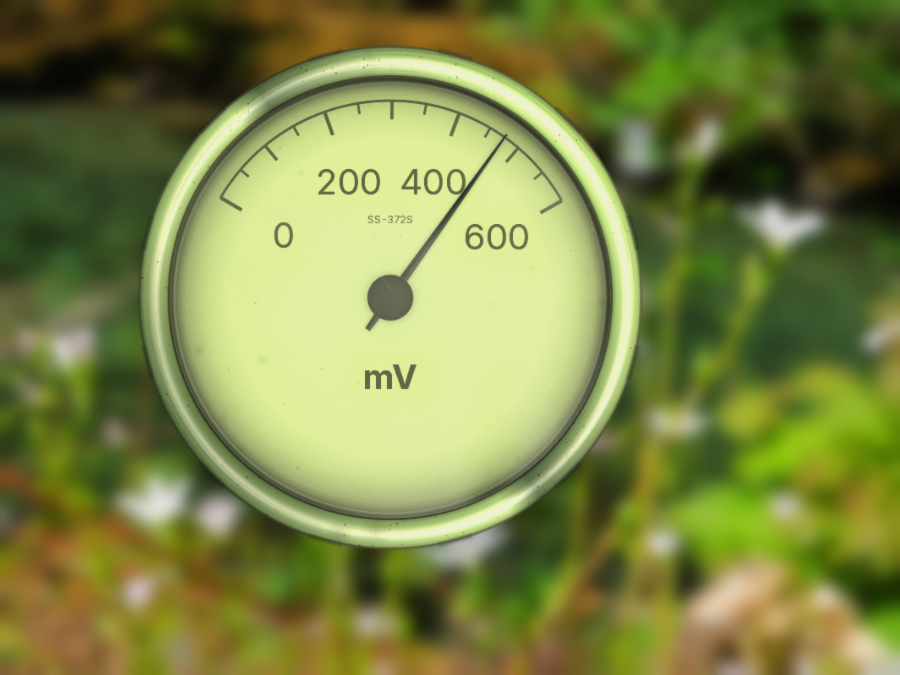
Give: 475,mV
